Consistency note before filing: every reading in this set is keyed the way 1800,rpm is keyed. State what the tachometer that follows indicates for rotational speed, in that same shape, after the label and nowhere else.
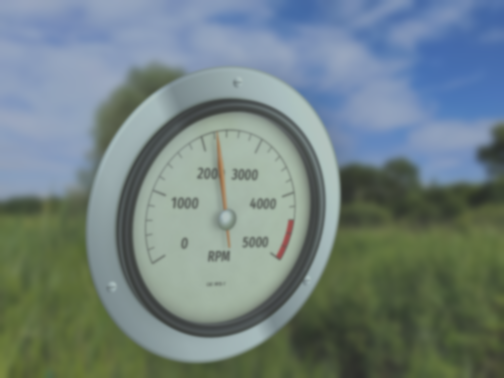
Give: 2200,rpm
